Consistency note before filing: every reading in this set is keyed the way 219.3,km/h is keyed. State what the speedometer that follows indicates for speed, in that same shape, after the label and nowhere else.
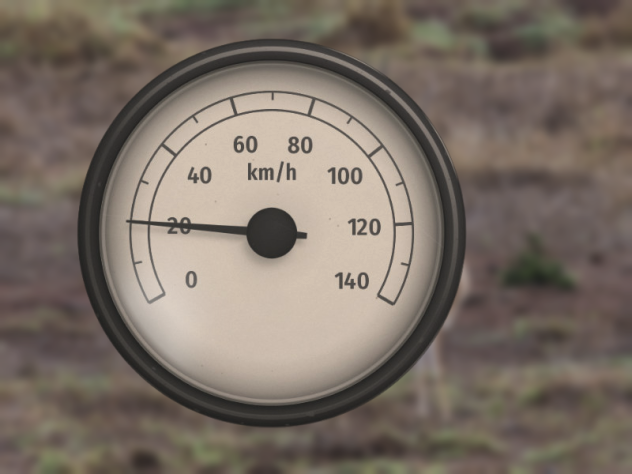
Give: 20,km/h
